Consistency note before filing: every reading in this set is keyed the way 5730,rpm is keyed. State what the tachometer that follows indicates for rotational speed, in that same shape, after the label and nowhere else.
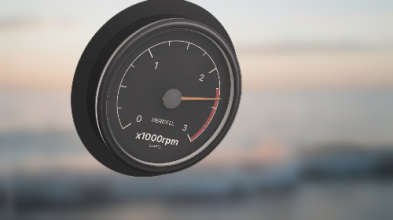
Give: 2375,rpm
